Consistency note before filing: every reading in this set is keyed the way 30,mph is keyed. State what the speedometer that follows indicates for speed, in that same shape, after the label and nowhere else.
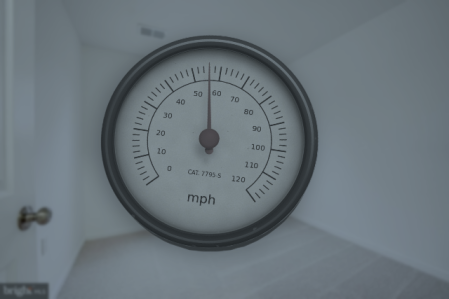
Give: 56,mph
